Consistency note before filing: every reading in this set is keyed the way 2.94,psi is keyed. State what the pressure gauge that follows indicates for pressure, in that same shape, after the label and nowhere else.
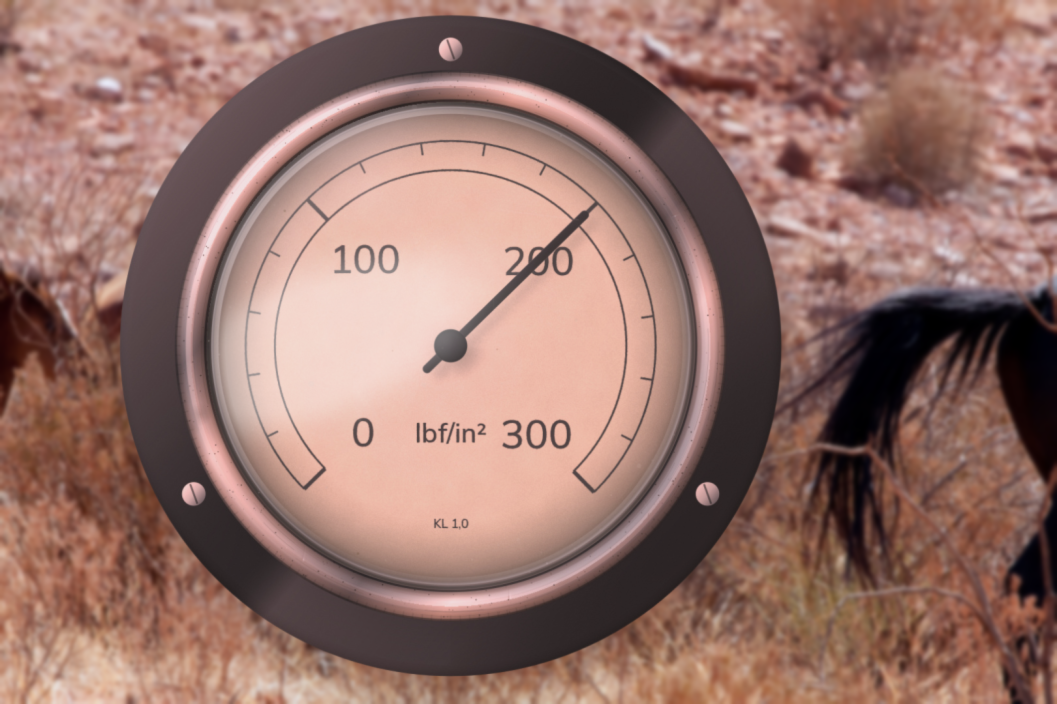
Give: 200,psi
